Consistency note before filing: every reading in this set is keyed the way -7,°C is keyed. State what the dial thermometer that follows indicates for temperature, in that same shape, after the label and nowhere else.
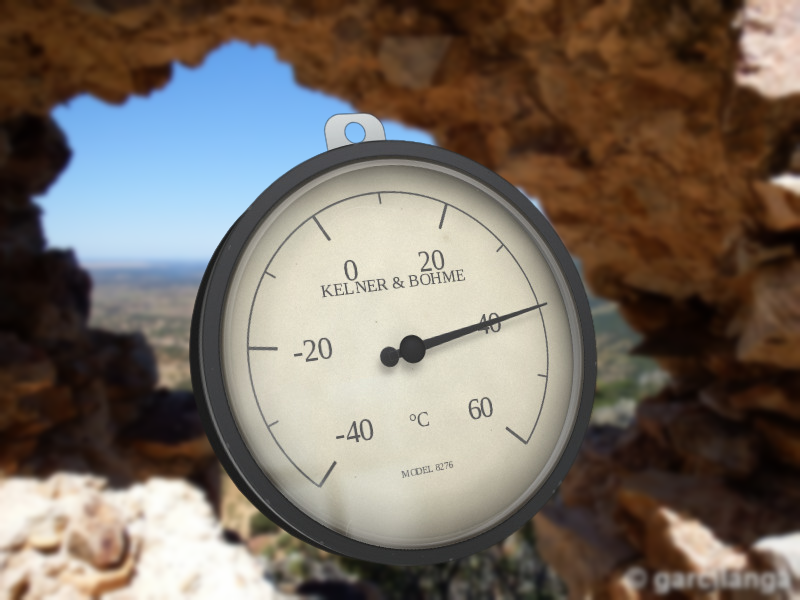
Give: 40,°C
